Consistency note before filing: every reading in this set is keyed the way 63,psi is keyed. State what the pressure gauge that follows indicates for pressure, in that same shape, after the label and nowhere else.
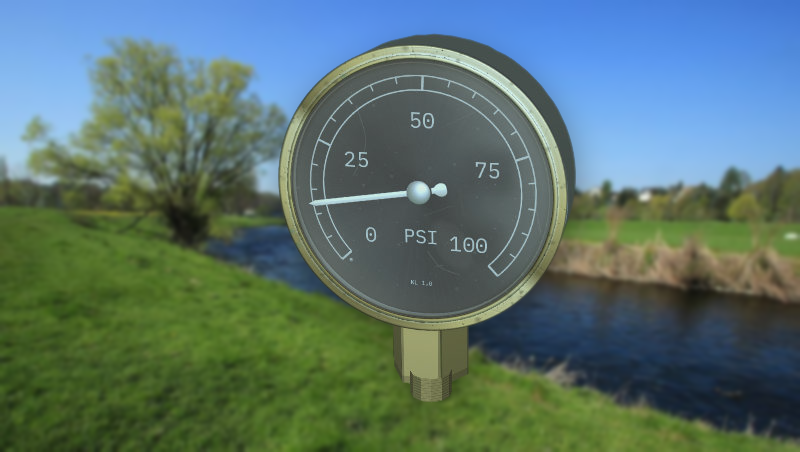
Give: 12.5,psi
